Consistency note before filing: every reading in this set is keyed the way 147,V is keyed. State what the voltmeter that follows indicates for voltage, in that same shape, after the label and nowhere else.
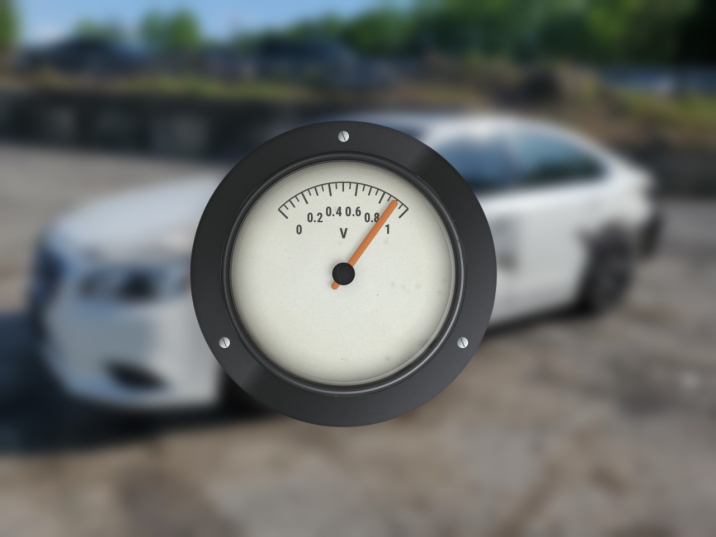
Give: 0.9,V
